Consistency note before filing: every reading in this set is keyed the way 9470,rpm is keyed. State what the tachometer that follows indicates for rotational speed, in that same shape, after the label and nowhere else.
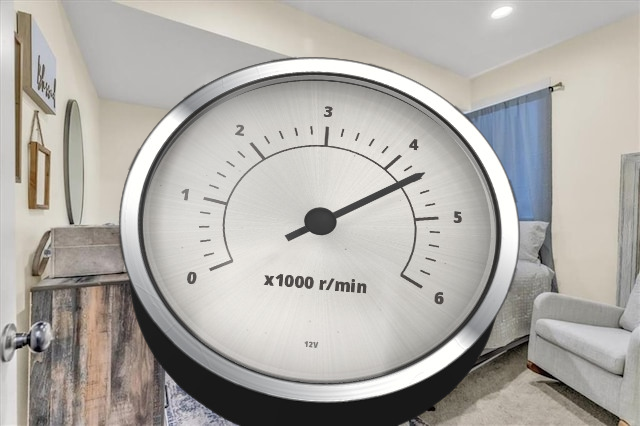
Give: 4400,rpm
